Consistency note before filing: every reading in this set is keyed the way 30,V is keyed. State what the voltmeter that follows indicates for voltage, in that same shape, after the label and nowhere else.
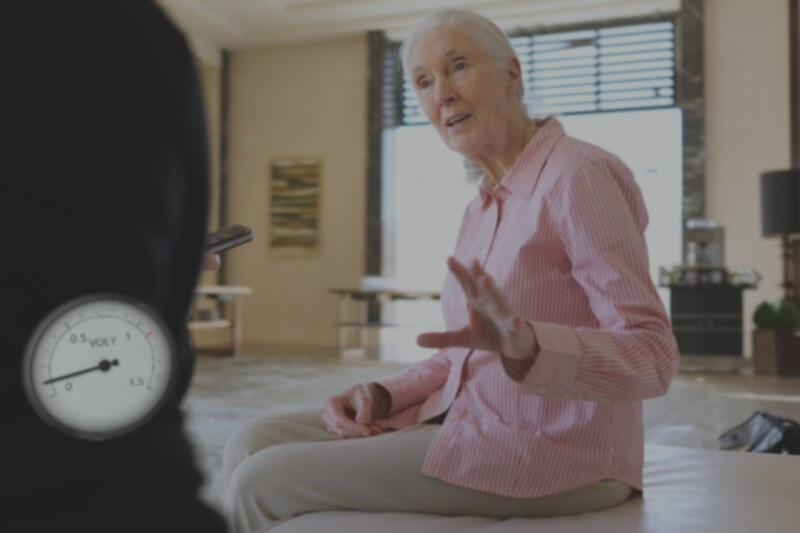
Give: 0.1,V
